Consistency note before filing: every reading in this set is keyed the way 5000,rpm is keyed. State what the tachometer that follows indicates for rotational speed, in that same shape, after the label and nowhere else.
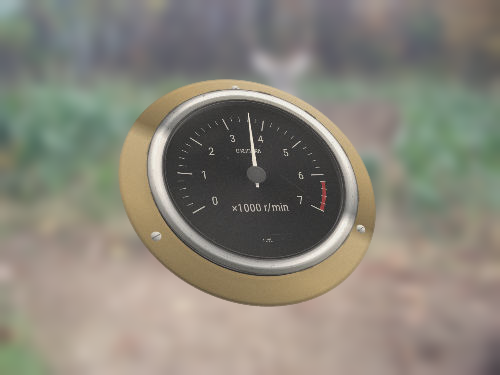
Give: 3600,rpm
